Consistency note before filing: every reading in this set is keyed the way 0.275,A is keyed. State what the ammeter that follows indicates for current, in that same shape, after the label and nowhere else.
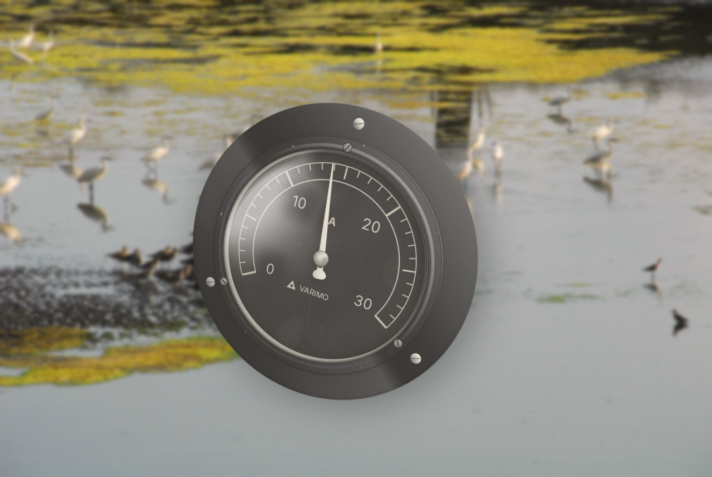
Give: 14,A
